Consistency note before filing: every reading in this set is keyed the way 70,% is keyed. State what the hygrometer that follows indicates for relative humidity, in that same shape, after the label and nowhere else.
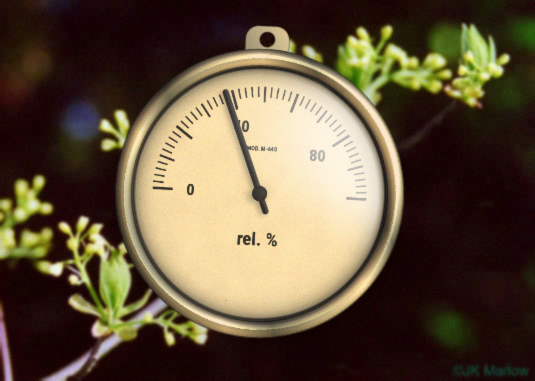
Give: 38,%
